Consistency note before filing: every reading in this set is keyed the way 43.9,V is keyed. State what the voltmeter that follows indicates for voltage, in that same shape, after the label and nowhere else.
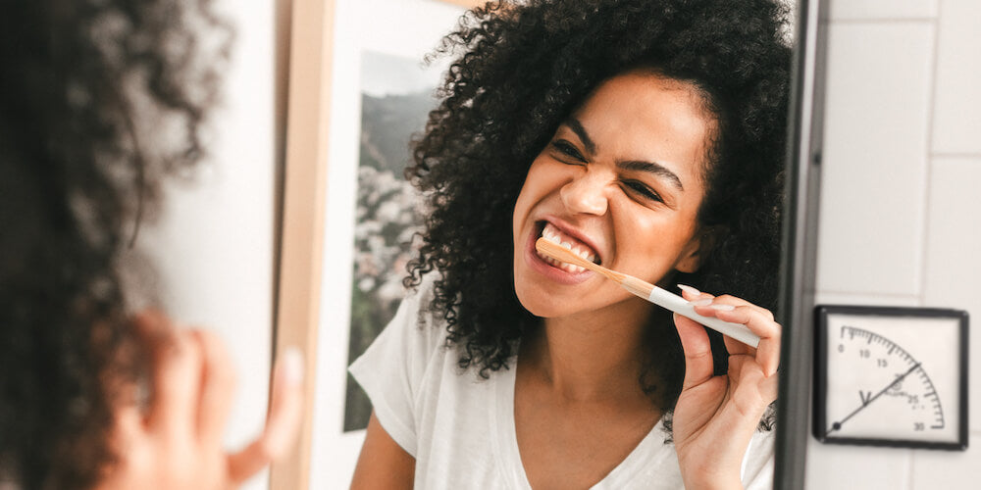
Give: 20,V
